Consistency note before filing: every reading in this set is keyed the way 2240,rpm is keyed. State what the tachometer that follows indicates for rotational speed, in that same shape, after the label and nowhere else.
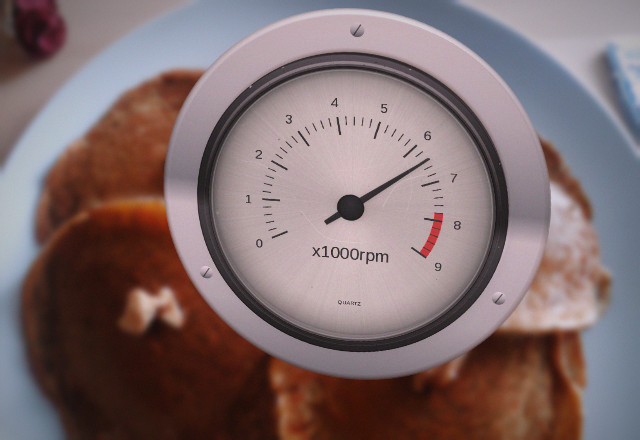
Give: 6400,rpm
